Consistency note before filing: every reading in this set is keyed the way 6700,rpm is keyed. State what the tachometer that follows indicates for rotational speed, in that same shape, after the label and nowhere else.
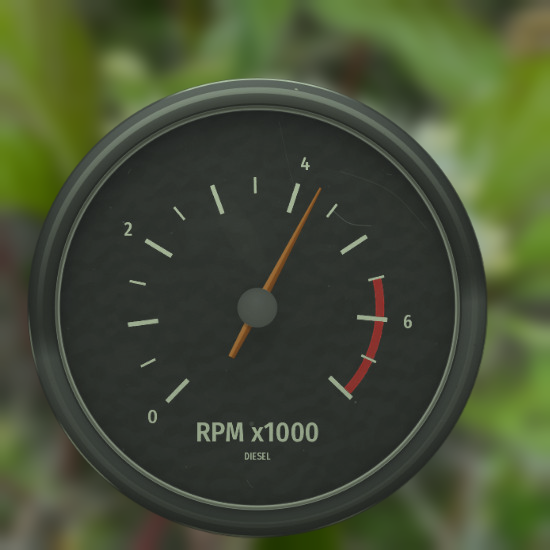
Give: 4250,rpm
